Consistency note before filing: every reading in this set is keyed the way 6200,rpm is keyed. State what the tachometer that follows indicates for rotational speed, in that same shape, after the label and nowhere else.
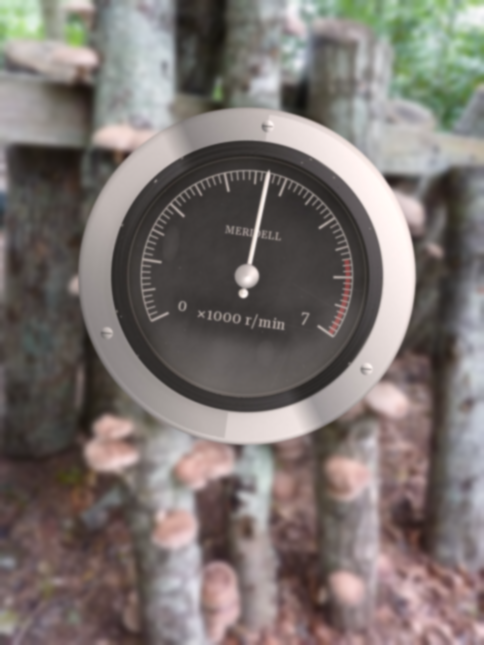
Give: 3700,rpm
